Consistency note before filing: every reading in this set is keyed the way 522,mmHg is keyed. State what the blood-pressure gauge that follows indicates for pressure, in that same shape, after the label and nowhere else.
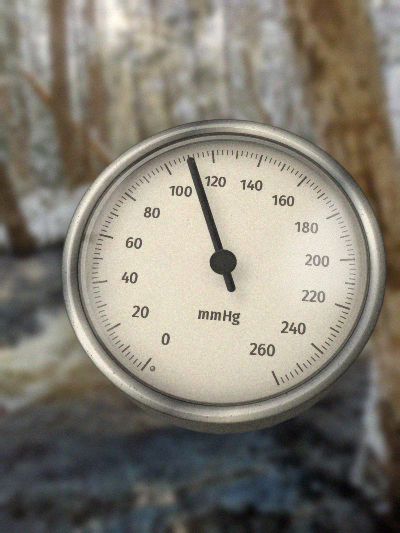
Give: 110,mmHg
